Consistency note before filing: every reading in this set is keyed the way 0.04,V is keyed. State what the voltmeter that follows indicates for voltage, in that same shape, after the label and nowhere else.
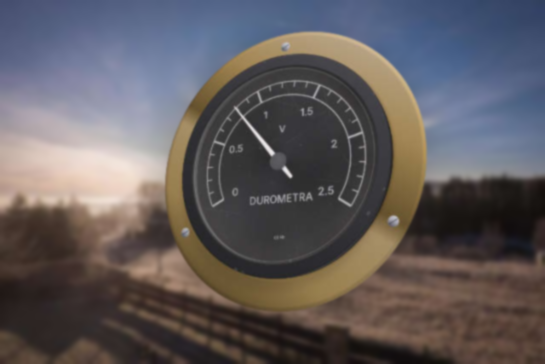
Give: 0.8,V
